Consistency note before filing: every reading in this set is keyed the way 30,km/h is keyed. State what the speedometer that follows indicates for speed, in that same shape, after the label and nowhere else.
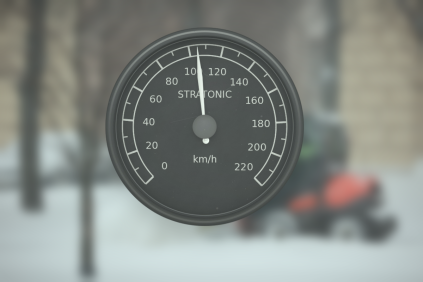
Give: 105,km/h
